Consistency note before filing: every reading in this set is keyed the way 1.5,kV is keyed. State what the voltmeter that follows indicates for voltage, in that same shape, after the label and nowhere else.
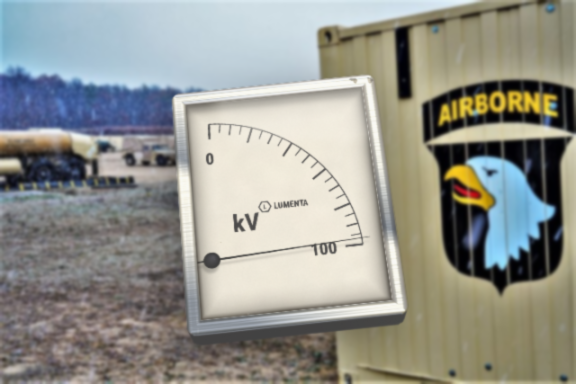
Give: 97.5,kV
